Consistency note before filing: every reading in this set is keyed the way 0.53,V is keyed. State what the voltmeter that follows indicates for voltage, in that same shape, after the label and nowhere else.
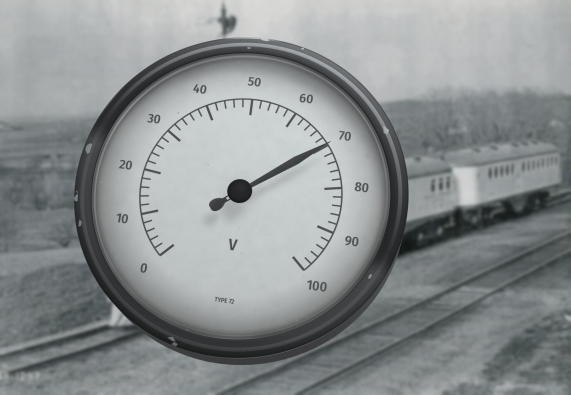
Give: 70,V
